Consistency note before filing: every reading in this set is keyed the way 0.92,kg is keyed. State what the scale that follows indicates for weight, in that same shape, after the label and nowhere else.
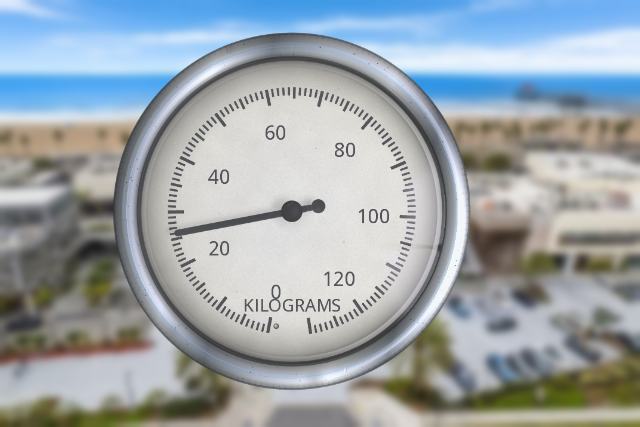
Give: 26,kg
